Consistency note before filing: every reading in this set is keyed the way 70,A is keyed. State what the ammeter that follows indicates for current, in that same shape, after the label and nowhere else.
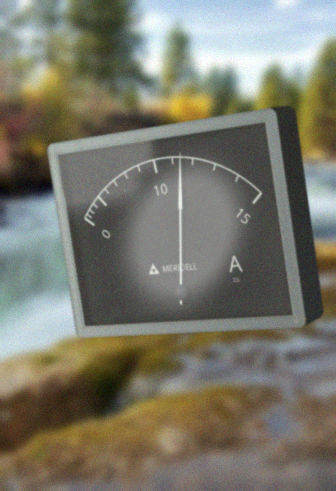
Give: 11.5,A
